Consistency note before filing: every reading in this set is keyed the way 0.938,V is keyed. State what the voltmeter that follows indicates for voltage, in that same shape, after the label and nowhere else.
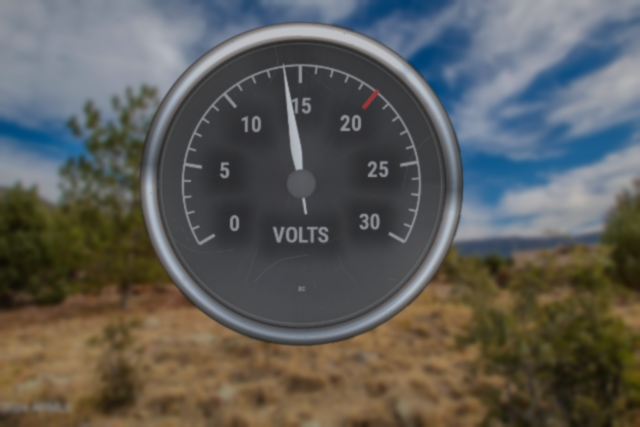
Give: 14,V
